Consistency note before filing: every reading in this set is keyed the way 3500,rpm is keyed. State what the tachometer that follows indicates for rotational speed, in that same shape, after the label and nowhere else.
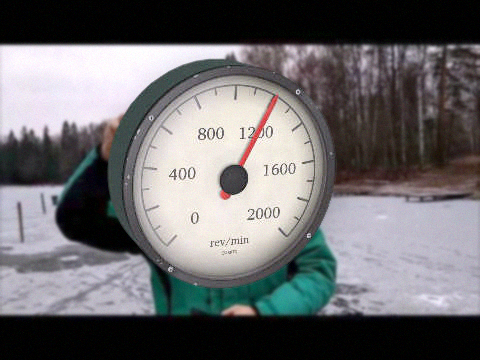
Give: 1200,rpm
